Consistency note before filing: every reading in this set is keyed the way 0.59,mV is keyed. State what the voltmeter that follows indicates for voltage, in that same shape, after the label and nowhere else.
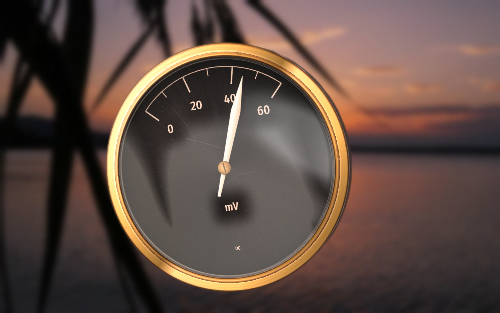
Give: 45,mV
